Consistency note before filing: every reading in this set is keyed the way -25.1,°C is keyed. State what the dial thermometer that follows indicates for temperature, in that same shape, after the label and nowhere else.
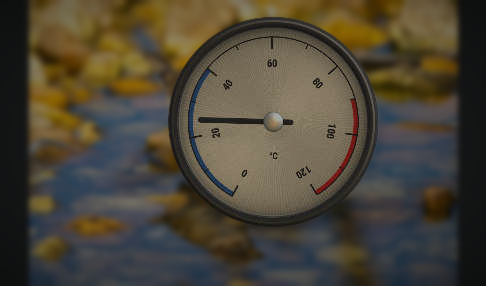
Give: 25,°C
